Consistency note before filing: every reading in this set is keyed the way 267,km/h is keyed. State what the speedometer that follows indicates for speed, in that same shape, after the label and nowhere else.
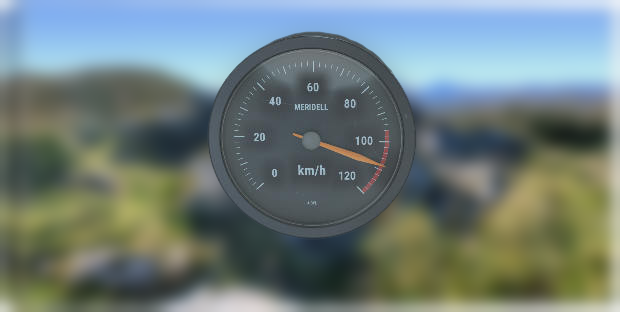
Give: 108,km/h
